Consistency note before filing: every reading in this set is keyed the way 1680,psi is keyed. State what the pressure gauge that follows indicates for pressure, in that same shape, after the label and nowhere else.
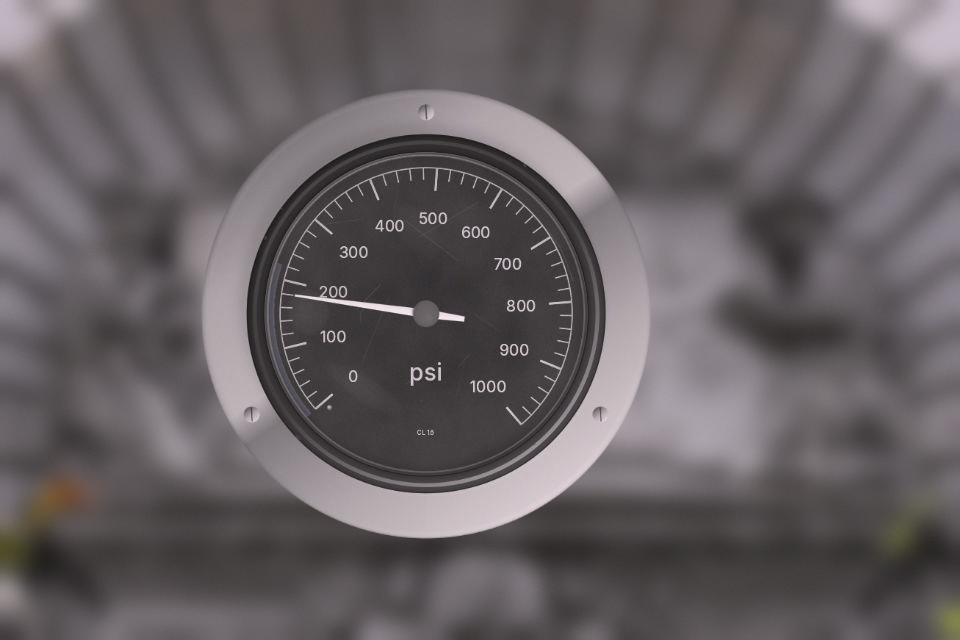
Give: 180,psi
